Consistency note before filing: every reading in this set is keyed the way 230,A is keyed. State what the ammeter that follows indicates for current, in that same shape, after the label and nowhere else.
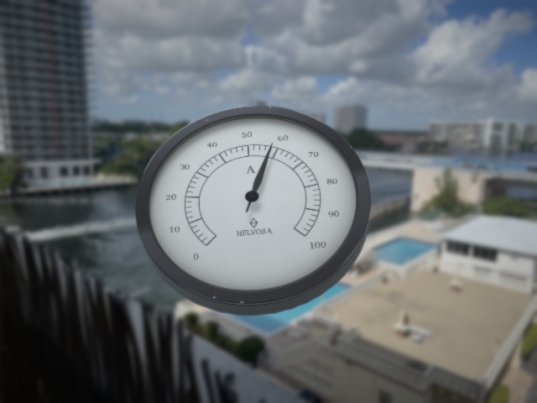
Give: 58,A
